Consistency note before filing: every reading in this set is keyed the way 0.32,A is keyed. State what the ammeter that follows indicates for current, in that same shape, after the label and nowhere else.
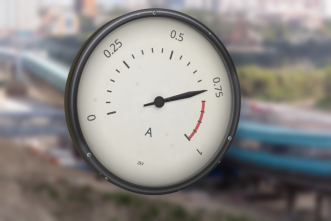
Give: 0.75,A
